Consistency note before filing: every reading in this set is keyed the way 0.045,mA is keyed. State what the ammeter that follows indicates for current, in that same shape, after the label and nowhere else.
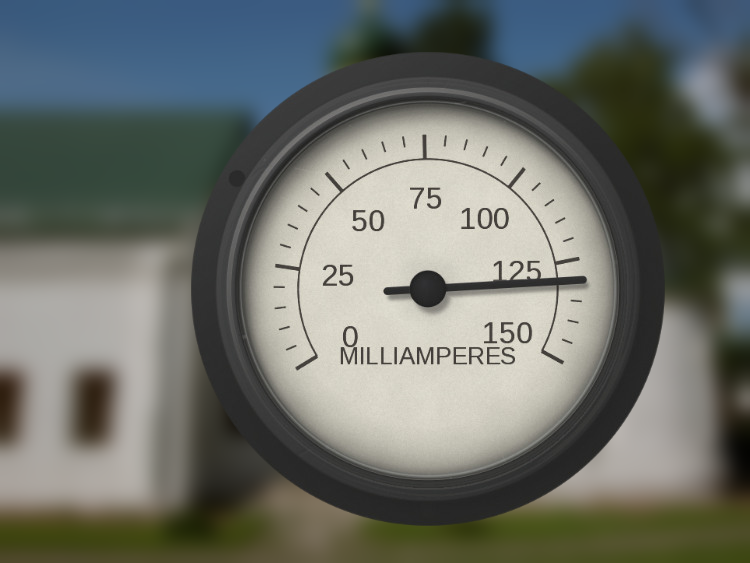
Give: 130,mA
